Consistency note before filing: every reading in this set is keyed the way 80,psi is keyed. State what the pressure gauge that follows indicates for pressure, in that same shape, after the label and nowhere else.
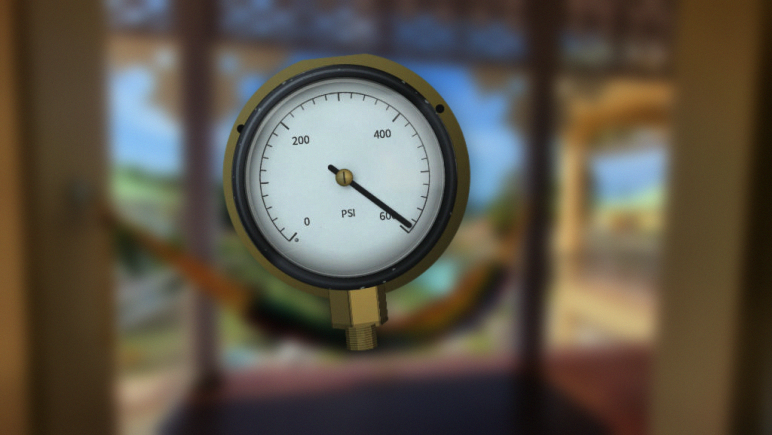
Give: 590,psi
